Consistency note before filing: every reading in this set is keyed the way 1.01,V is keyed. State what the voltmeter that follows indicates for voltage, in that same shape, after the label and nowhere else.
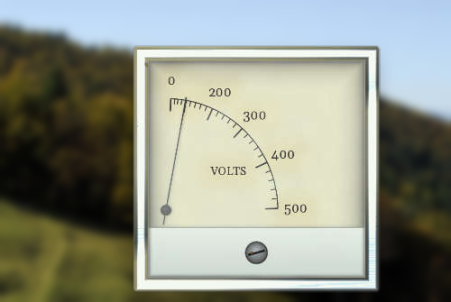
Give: 100,V
